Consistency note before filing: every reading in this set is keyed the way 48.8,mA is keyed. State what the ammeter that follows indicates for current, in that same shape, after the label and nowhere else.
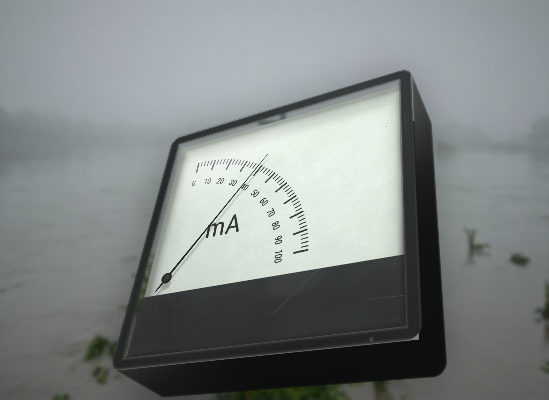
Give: 40,mA
